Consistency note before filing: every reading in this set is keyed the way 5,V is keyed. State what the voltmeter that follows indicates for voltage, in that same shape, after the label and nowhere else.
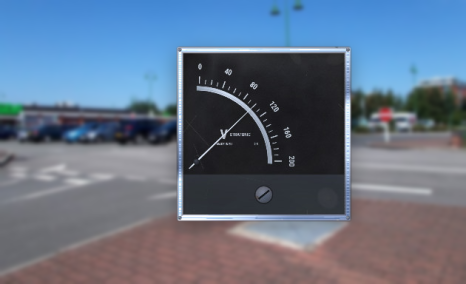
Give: 100,V
